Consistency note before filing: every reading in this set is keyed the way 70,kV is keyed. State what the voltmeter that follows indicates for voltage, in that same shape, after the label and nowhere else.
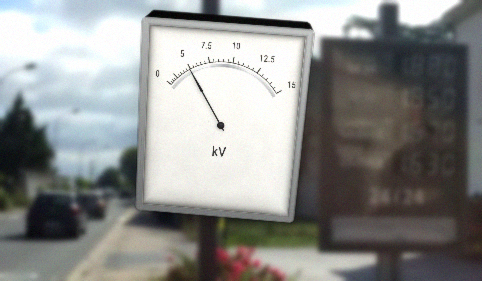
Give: 5,kV
